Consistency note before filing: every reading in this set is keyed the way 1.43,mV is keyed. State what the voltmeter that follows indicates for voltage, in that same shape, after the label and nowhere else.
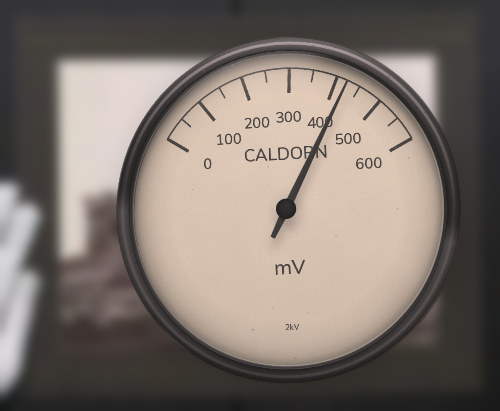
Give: 425,mV
